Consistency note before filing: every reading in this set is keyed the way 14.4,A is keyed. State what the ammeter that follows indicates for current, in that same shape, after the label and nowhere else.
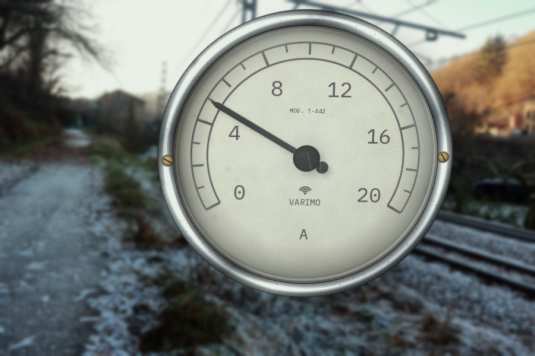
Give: 5,A
